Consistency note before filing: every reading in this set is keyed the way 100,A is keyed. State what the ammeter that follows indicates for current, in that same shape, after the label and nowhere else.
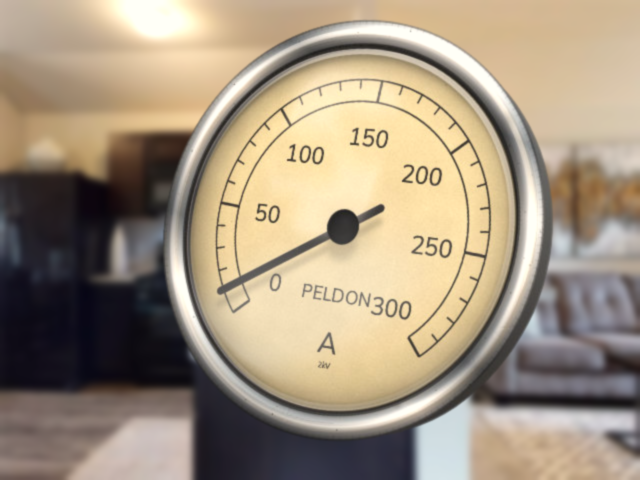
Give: 10,A
